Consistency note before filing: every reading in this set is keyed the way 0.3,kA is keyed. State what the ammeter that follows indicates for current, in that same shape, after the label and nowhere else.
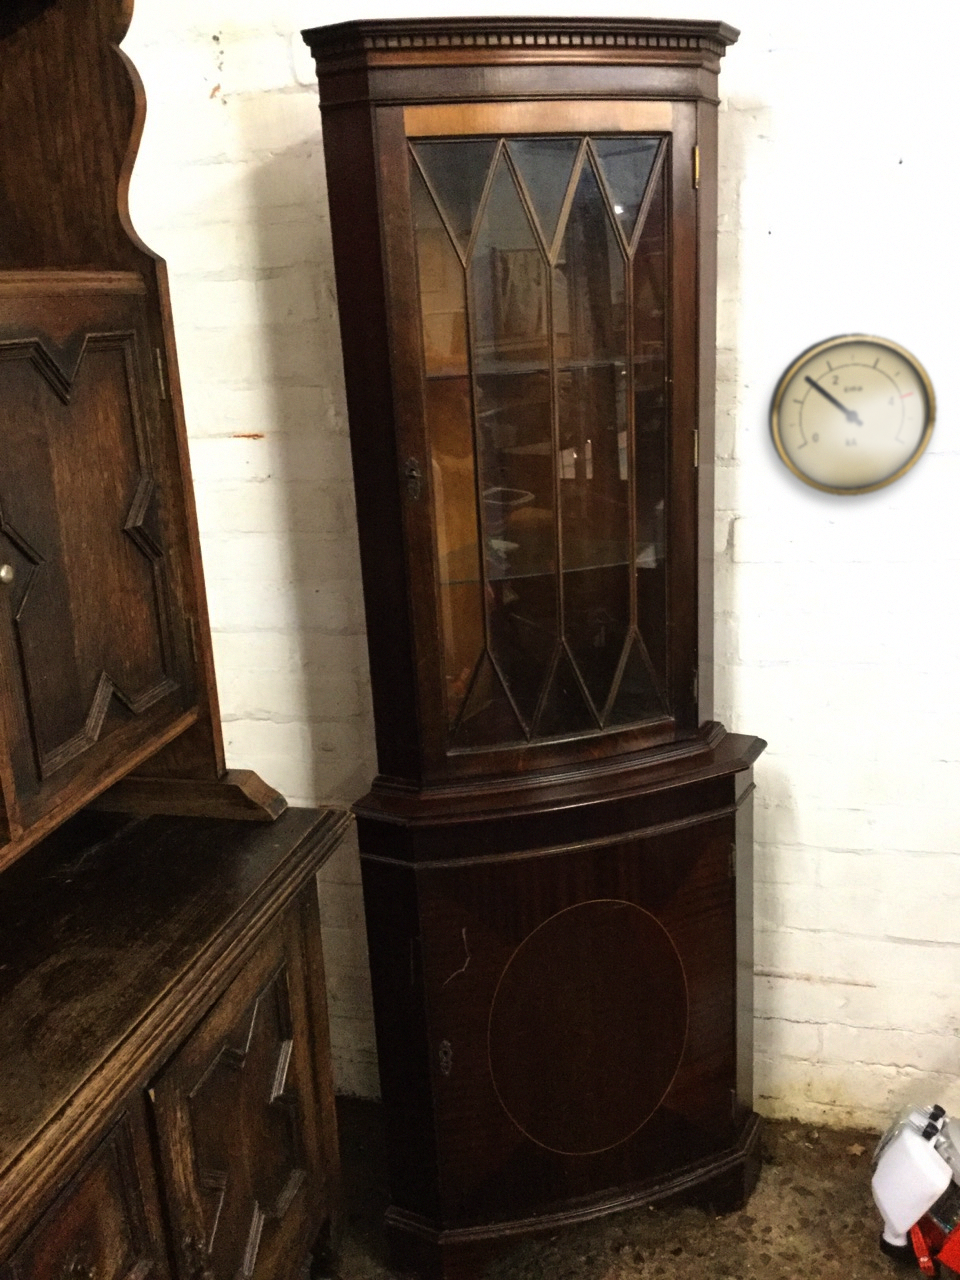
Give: 1.5,kA
